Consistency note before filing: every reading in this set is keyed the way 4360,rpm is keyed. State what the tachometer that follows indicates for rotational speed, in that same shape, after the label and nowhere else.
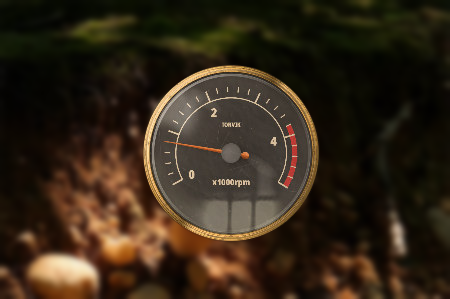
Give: 800,rpm
